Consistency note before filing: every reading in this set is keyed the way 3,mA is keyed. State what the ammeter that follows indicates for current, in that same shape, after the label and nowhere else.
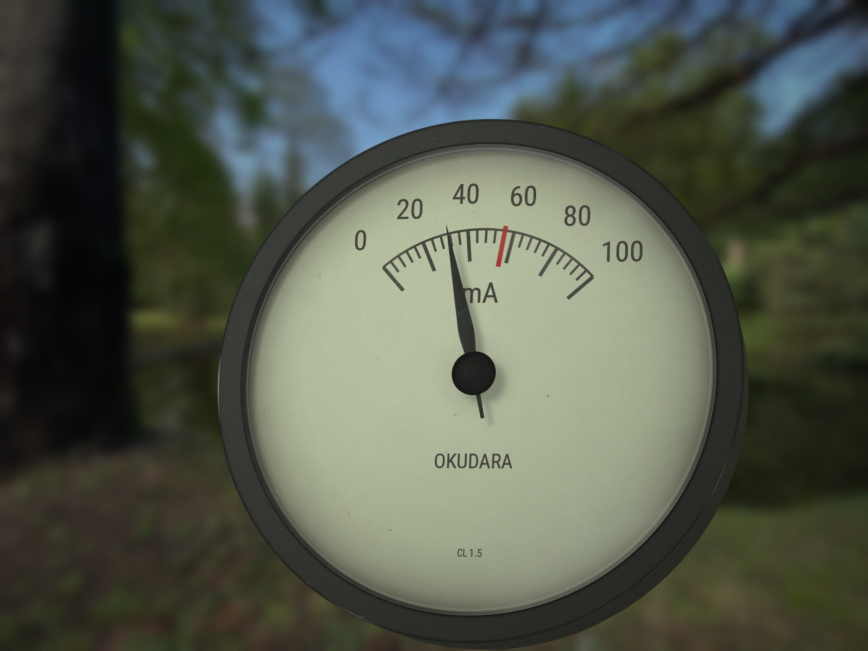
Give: 32,mA
